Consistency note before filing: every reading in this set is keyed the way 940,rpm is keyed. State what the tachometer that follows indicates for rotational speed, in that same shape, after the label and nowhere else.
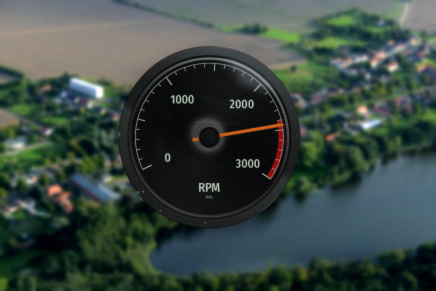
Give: 2450,rpm
